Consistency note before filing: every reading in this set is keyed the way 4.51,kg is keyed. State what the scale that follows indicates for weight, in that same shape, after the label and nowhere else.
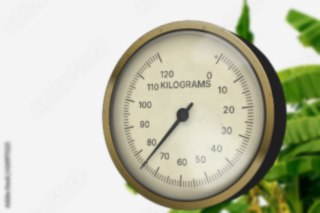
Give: 75,kg
